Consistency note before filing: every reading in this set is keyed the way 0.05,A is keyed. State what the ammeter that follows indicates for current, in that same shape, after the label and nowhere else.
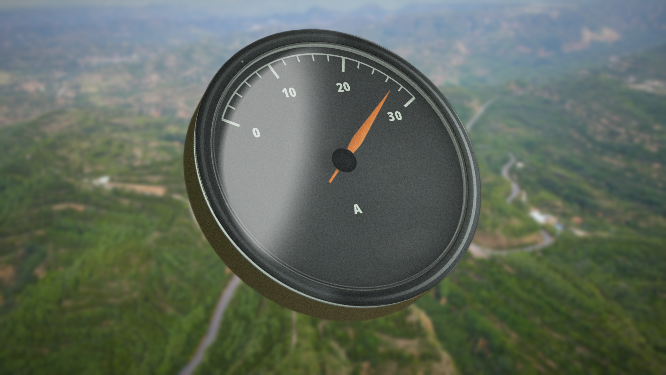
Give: 27,A
